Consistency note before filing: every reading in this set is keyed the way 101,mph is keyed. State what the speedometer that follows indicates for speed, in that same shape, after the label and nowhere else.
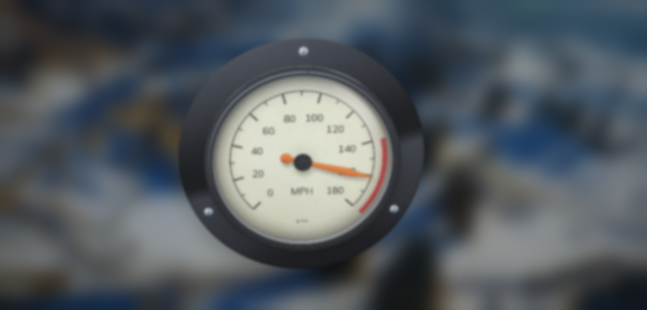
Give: 160,mph
